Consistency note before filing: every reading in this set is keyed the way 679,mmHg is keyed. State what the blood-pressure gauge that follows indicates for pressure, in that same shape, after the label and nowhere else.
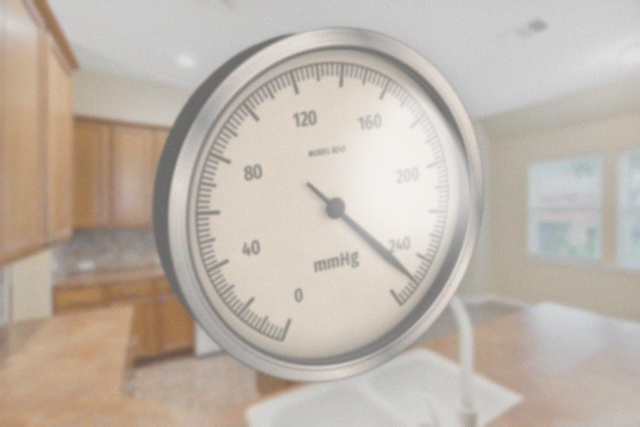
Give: 250,mmHg
